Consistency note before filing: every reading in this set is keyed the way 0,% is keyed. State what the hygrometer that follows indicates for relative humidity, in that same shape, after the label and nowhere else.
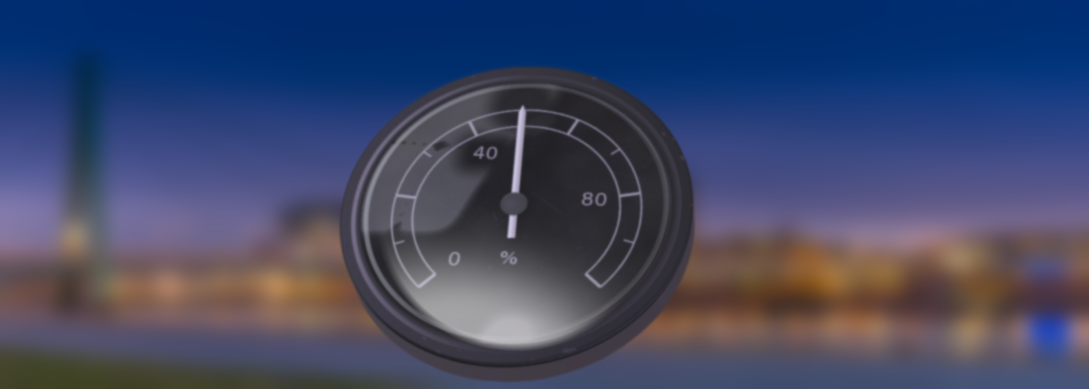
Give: 50,%
